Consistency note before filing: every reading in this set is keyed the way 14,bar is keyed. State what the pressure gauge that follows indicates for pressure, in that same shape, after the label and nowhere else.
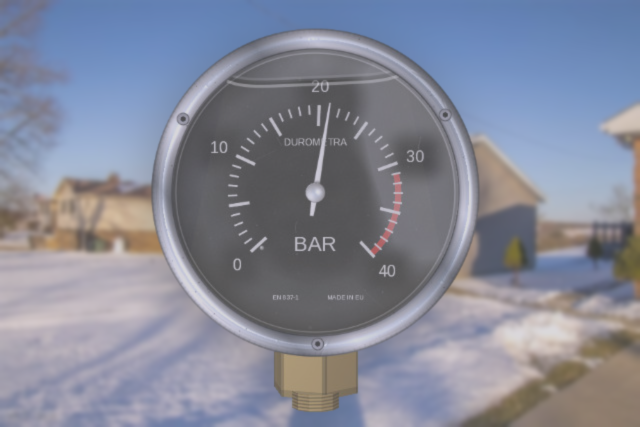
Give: 21,bar
